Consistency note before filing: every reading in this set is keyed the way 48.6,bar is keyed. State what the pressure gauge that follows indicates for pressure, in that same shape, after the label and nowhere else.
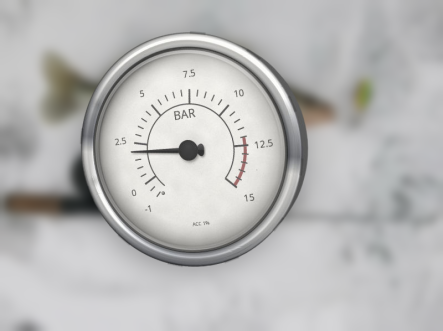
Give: 2,bar
